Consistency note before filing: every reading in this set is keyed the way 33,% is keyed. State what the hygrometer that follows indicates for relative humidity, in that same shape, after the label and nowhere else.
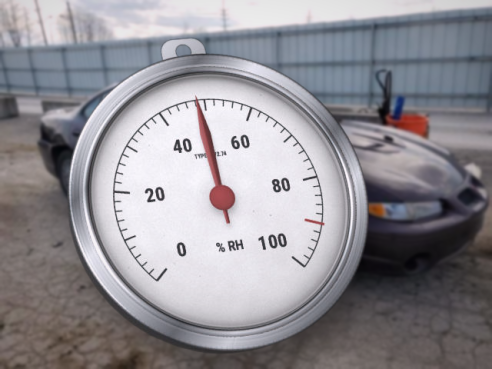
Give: 48,%
